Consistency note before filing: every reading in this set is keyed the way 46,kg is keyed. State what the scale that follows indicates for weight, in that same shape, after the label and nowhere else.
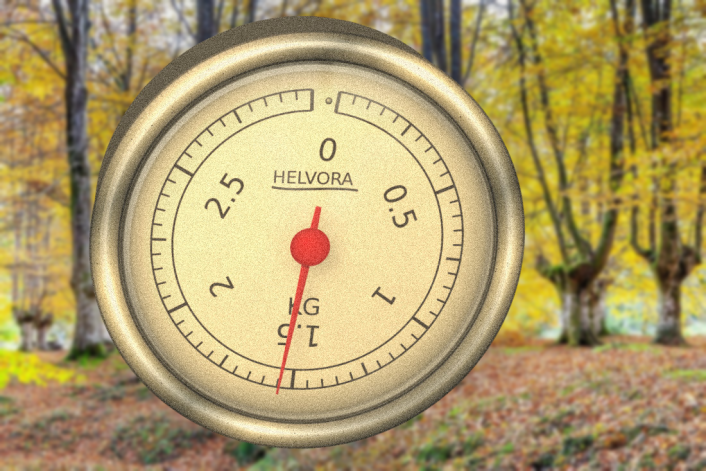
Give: 1.55,kg
